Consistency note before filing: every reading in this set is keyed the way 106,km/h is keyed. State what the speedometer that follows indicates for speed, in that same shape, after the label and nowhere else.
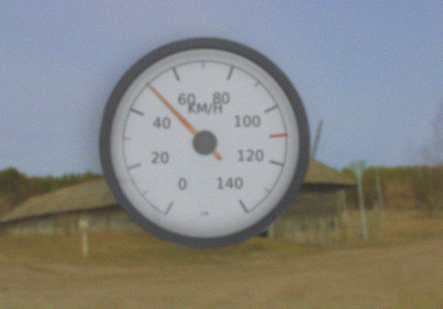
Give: 50,km/h
